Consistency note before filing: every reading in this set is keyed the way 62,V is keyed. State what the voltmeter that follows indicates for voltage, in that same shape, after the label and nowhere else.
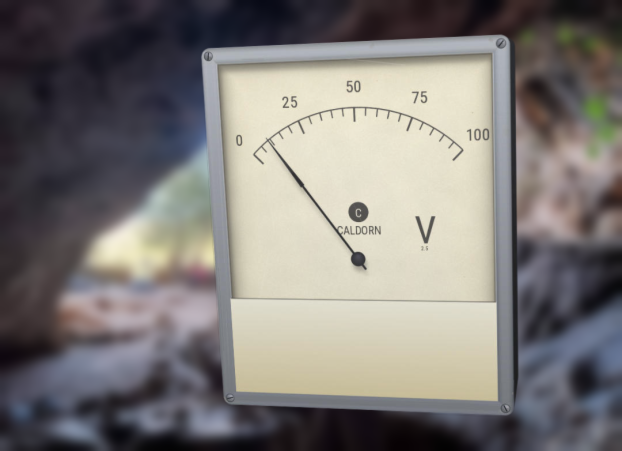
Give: 10,V
